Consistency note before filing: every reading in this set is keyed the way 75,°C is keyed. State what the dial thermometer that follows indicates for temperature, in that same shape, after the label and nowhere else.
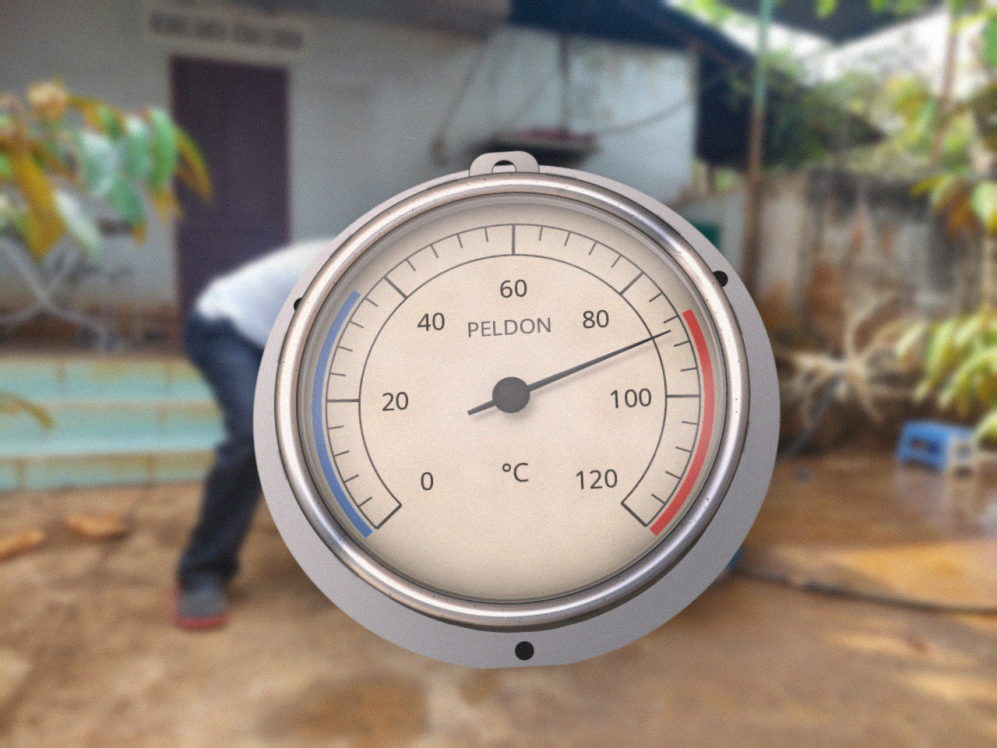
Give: 90,°C
